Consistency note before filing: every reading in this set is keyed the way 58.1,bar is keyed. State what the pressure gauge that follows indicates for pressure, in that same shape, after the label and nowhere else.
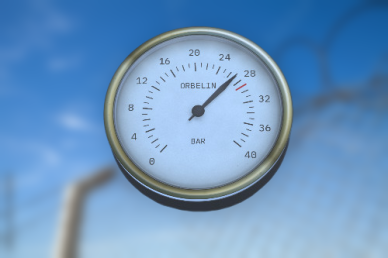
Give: 27,bar
